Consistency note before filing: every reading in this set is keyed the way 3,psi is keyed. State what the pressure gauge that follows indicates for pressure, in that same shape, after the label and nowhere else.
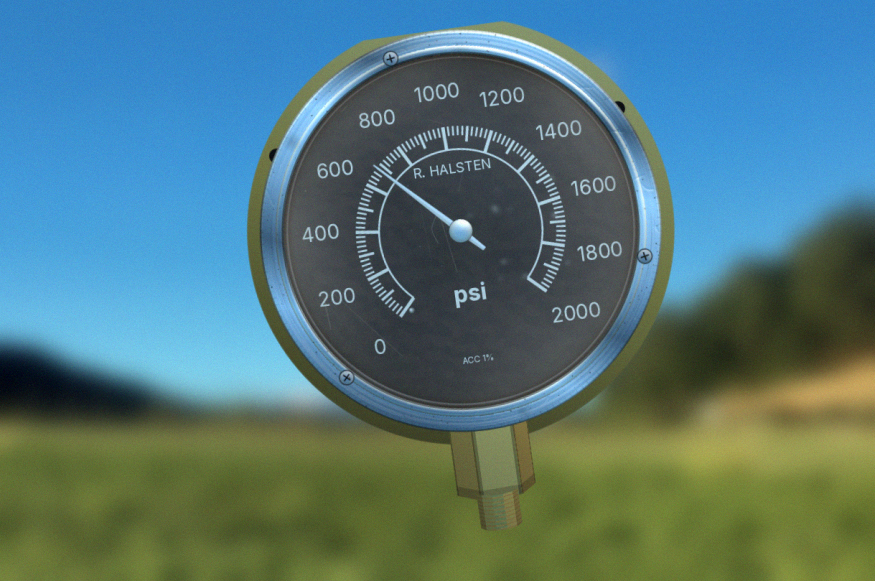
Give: 680,psi
